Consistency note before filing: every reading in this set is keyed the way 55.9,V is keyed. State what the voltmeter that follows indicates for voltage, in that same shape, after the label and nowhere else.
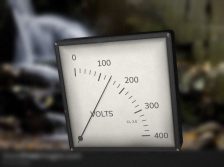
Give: 140,V
